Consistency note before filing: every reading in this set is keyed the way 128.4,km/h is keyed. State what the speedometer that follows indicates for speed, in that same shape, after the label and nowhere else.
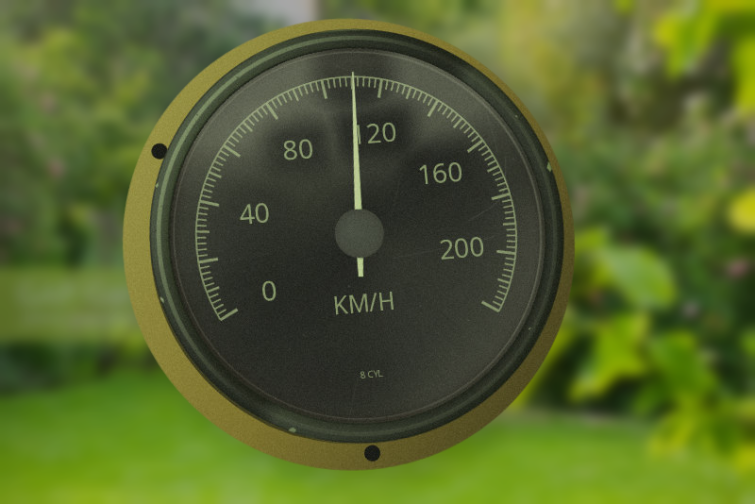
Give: 110,km/h
